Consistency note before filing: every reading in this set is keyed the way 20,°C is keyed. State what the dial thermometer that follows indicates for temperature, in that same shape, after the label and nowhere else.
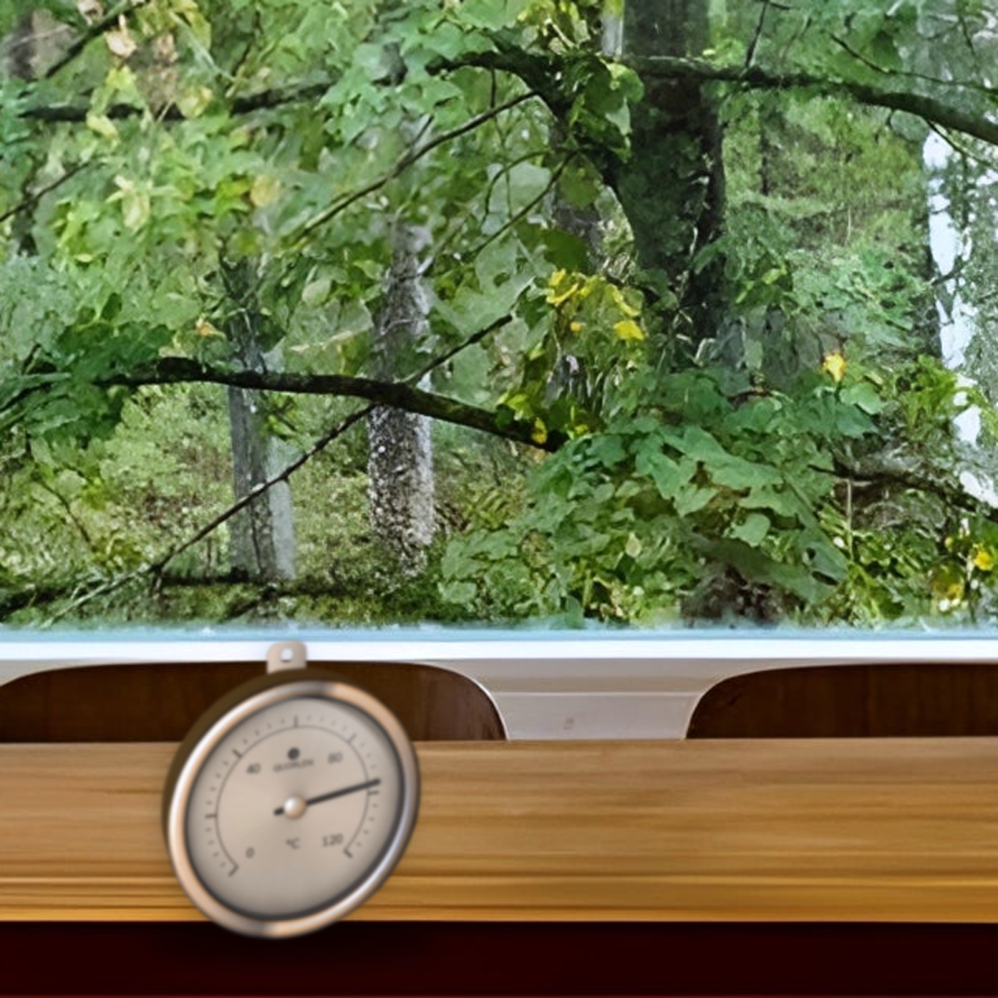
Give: 96,°C
